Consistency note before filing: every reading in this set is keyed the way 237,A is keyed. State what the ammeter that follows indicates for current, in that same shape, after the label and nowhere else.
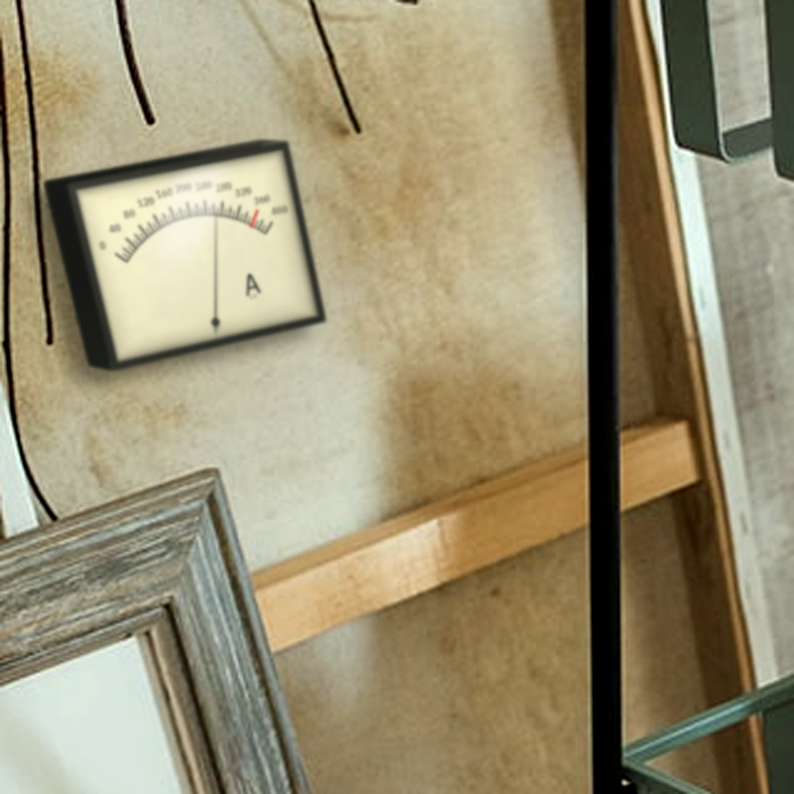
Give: 260,A
